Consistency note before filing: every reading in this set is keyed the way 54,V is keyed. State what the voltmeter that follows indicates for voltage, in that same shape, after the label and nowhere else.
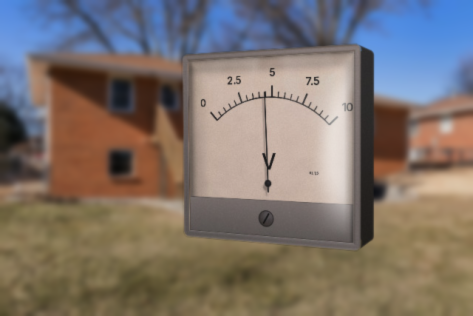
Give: 4.5,V
